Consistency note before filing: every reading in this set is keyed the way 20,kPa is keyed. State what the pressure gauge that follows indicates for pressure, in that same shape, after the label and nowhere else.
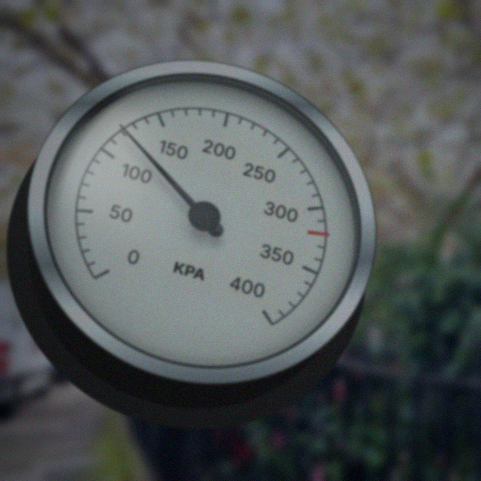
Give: 120,kPa
